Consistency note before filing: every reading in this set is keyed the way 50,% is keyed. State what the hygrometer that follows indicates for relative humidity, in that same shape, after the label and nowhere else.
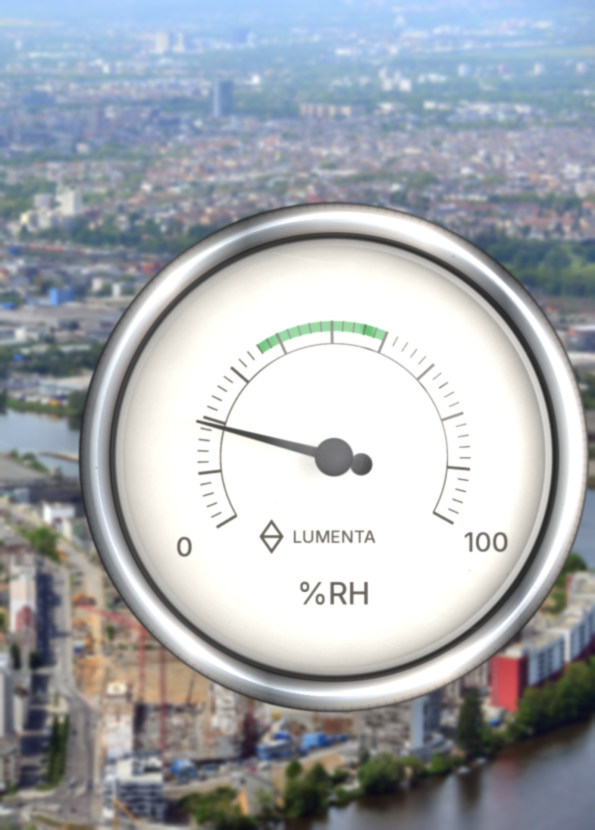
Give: 19,%
